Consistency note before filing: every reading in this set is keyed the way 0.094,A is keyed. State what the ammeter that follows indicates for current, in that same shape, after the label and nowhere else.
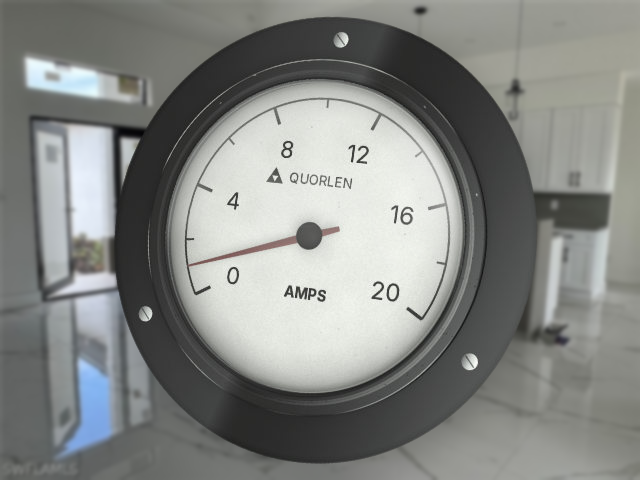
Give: 1,A
